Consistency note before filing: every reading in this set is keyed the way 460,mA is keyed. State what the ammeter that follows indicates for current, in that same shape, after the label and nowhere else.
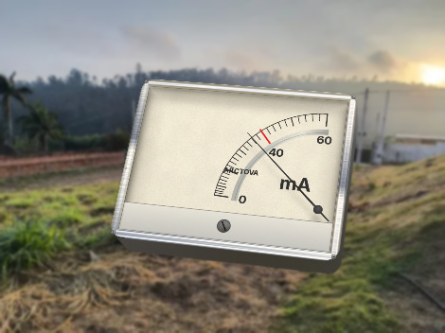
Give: 36,mA
